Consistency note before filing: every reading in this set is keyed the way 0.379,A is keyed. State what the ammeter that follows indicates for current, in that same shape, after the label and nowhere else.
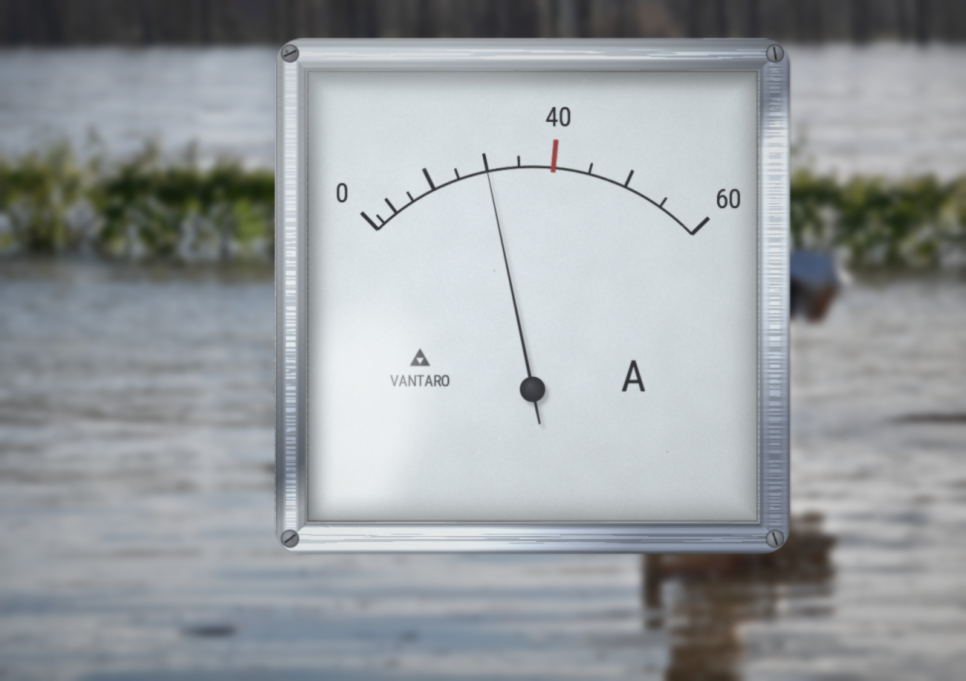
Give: 30,A
